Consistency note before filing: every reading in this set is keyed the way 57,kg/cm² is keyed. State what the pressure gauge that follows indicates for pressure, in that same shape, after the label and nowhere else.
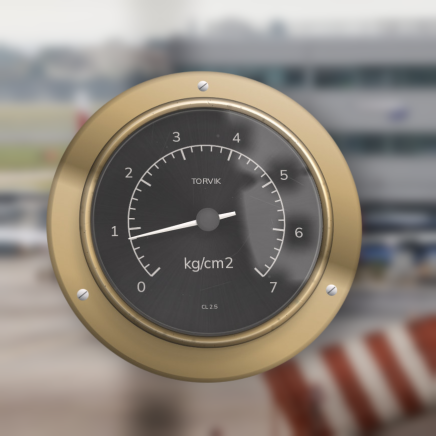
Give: 0.8,kg/cm²
